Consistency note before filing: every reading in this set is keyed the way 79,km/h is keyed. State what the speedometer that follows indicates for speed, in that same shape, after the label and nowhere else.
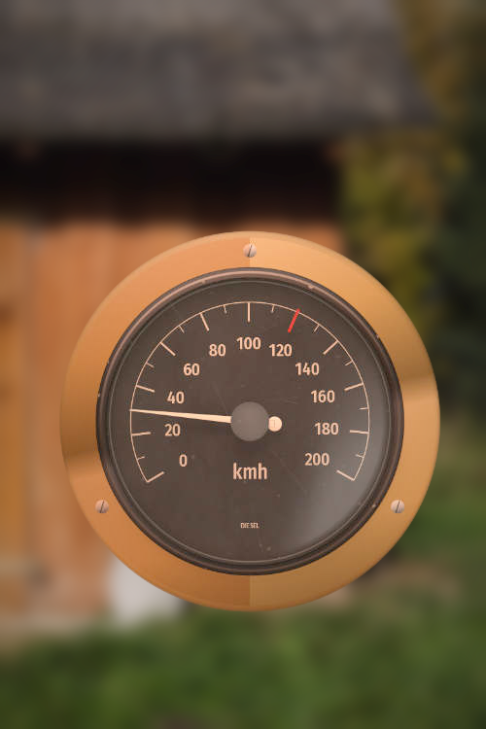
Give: 30,km/h
